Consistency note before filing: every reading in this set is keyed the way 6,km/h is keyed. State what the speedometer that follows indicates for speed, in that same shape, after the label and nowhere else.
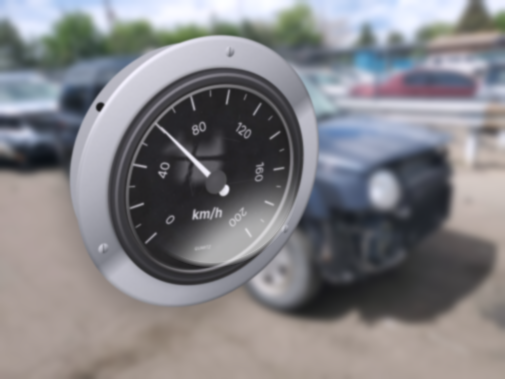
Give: 60,km/h
